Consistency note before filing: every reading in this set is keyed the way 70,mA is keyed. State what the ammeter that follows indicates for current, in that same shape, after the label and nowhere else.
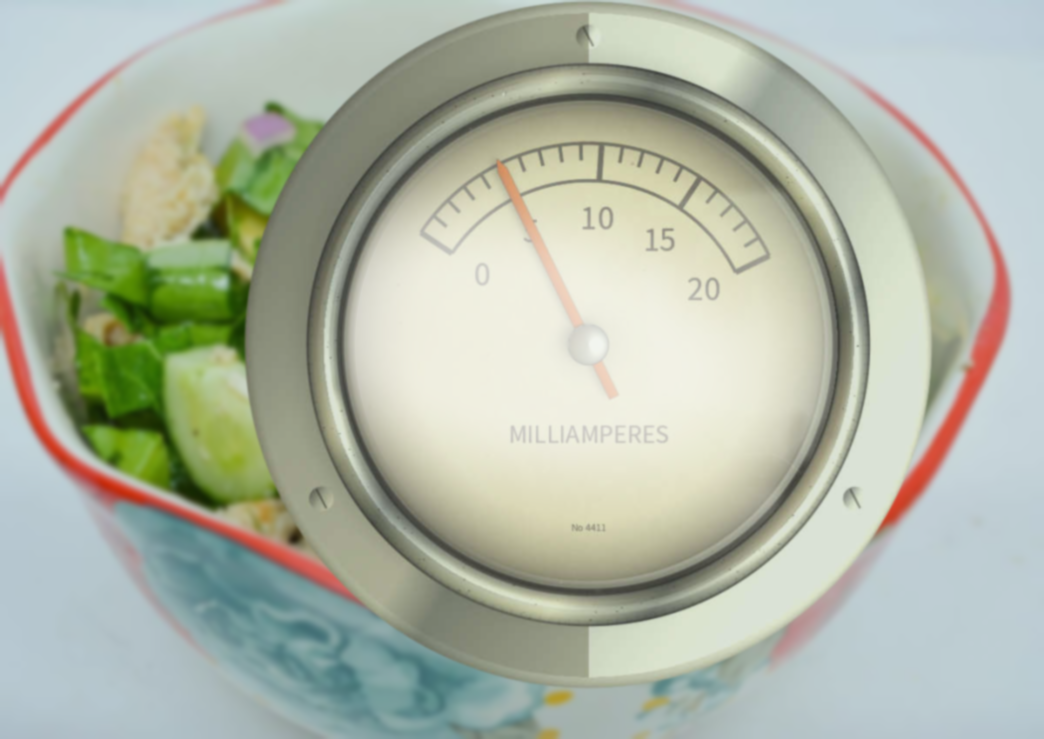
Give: 5,mA
